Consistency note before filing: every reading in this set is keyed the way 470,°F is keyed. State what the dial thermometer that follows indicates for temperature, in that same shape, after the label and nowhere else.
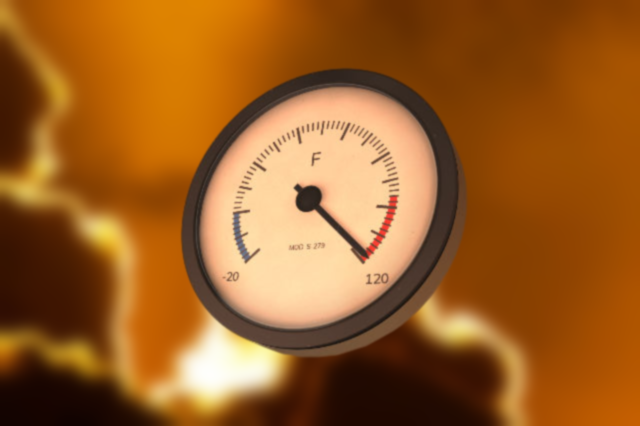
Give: 118,°F
